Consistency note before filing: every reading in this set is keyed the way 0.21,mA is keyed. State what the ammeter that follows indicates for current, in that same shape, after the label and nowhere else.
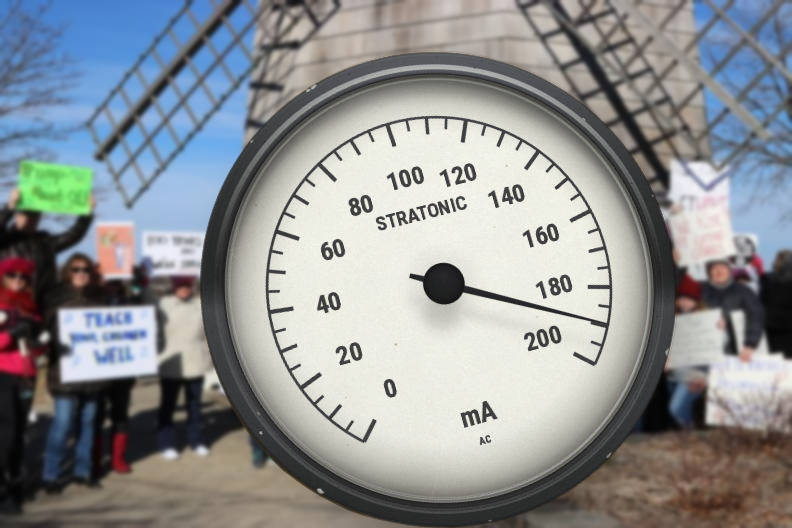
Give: 190,mA
